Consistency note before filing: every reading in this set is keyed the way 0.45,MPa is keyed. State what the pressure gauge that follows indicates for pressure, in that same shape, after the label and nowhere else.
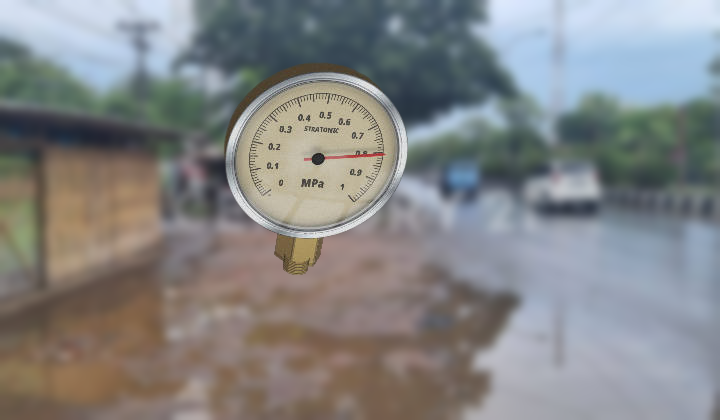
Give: 0.8,MPa
